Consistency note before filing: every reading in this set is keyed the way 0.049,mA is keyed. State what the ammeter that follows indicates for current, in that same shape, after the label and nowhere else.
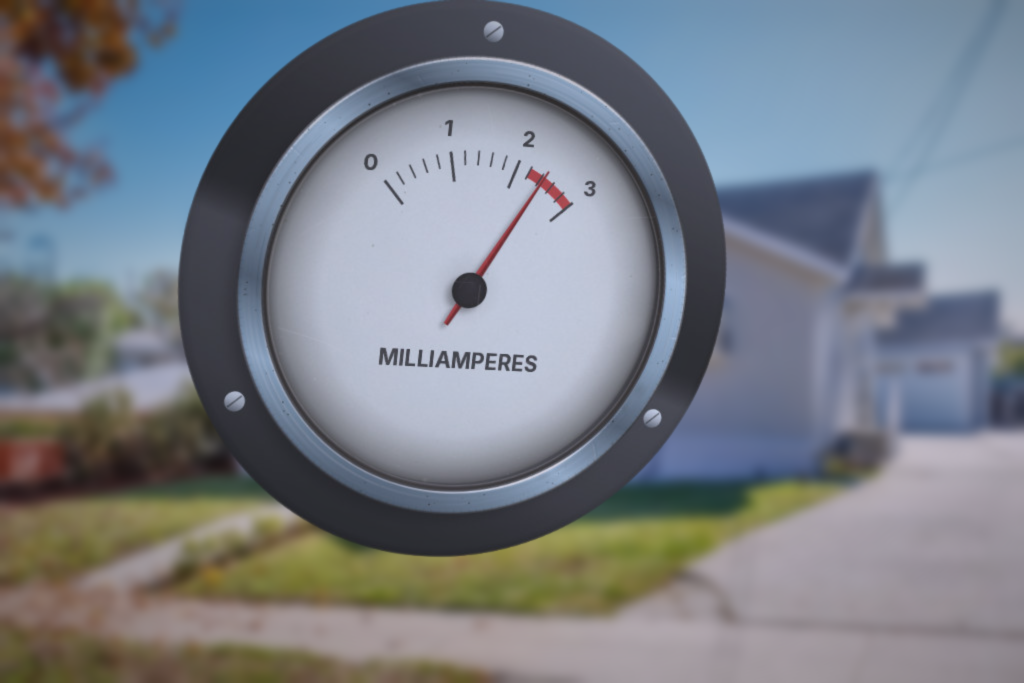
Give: 2.4,mA
